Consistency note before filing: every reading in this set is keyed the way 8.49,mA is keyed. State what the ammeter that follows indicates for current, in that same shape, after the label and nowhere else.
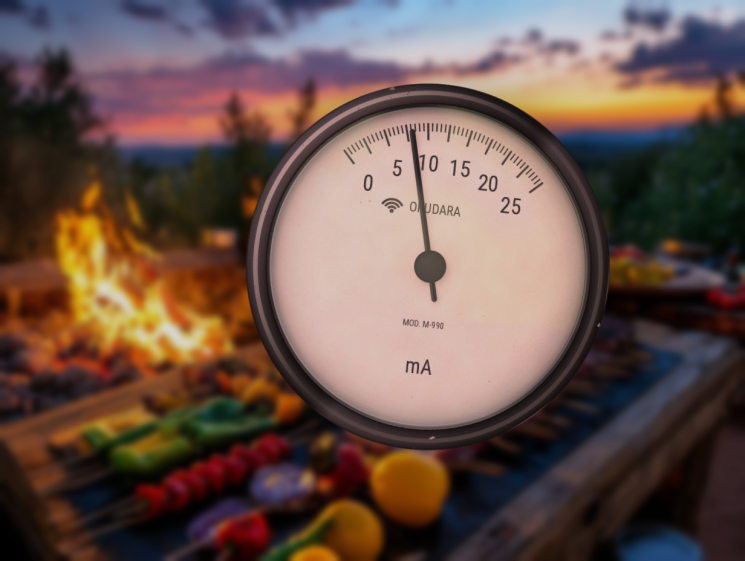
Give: 8,mA
